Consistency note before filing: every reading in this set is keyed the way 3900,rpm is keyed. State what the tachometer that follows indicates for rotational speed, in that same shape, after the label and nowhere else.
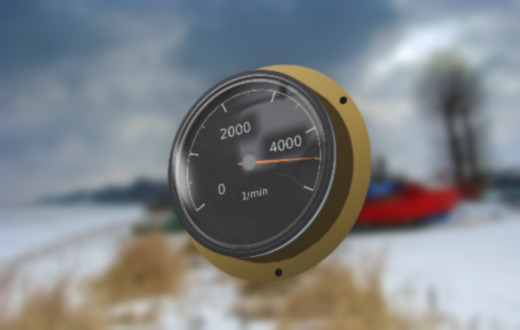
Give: 4500,rpm
